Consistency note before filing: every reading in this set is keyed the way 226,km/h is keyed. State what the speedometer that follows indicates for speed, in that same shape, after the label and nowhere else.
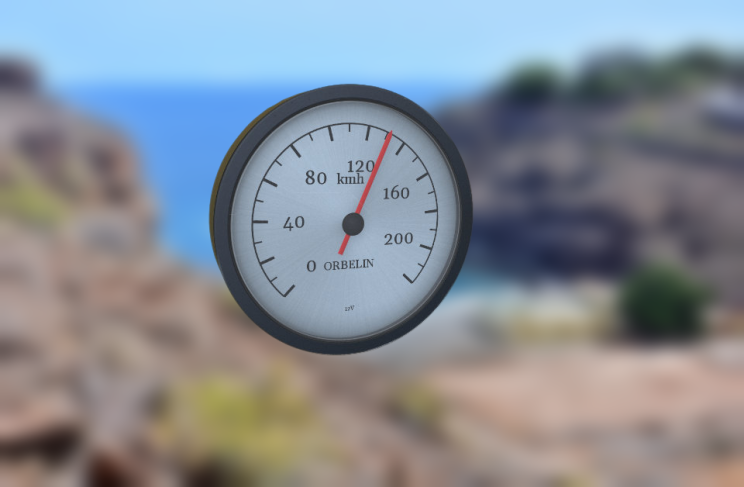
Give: 130,km/h
